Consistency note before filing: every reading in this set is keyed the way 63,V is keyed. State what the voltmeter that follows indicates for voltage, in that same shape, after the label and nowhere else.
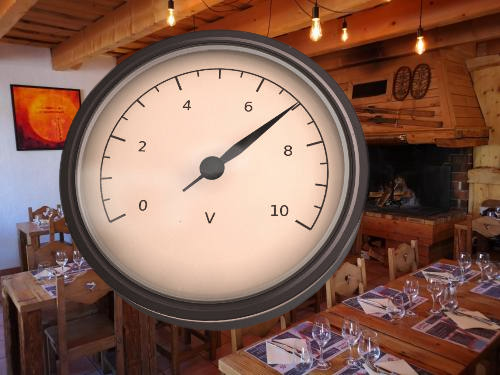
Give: 7,V
